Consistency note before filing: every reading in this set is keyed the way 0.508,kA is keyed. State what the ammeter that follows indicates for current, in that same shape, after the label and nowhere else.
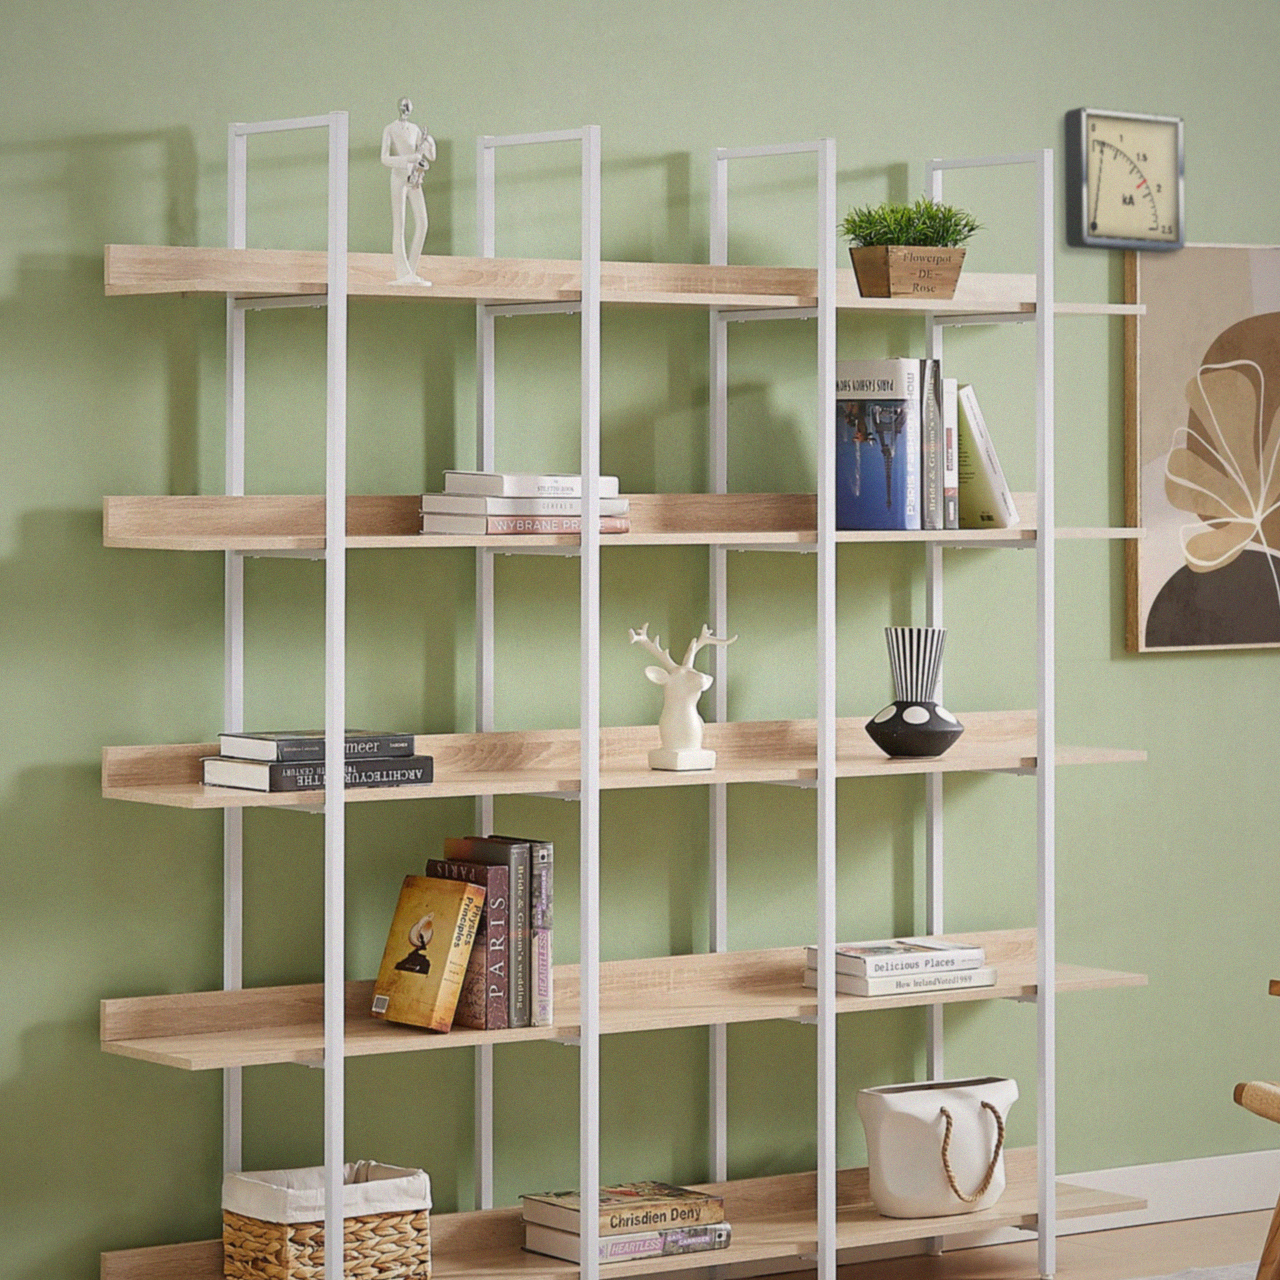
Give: 0.5,kA
